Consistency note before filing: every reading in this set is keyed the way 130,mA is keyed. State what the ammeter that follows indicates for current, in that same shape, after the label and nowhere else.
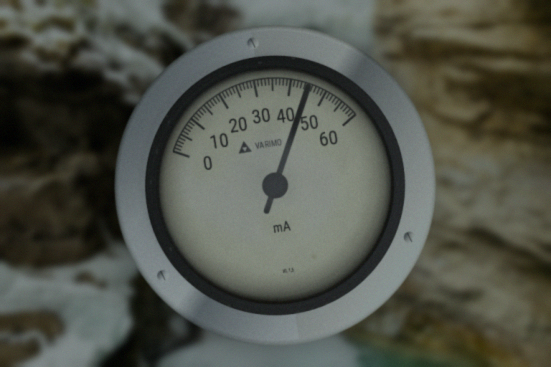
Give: 45,mA
